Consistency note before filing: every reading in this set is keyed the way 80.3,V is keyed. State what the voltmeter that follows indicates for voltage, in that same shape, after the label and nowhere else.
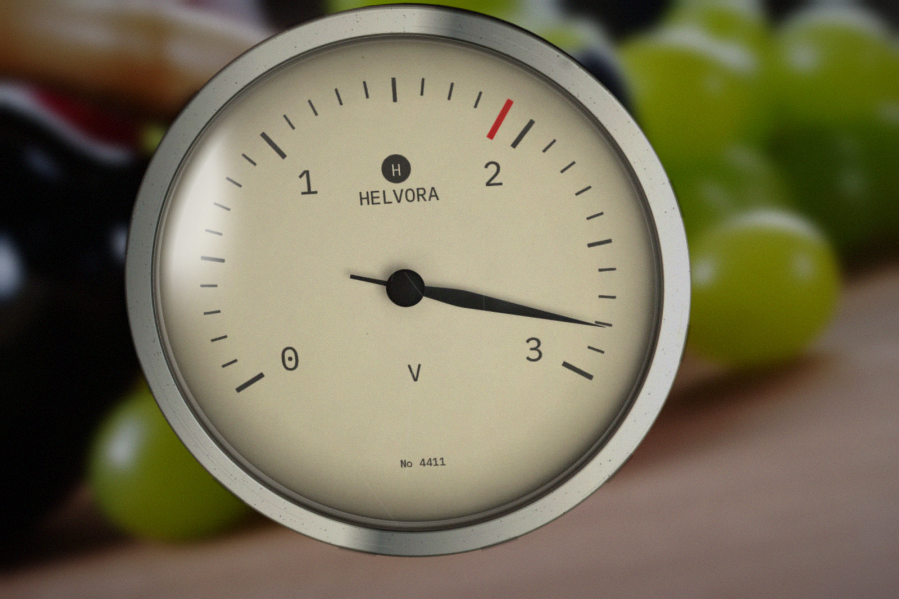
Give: 2.8,V
